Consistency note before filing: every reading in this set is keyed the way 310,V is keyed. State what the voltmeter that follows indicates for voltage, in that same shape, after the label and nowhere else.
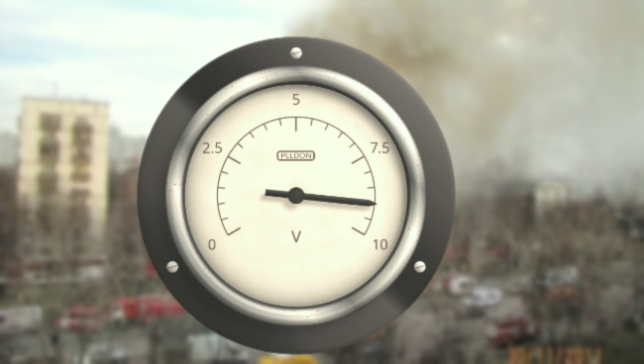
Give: 9,V
